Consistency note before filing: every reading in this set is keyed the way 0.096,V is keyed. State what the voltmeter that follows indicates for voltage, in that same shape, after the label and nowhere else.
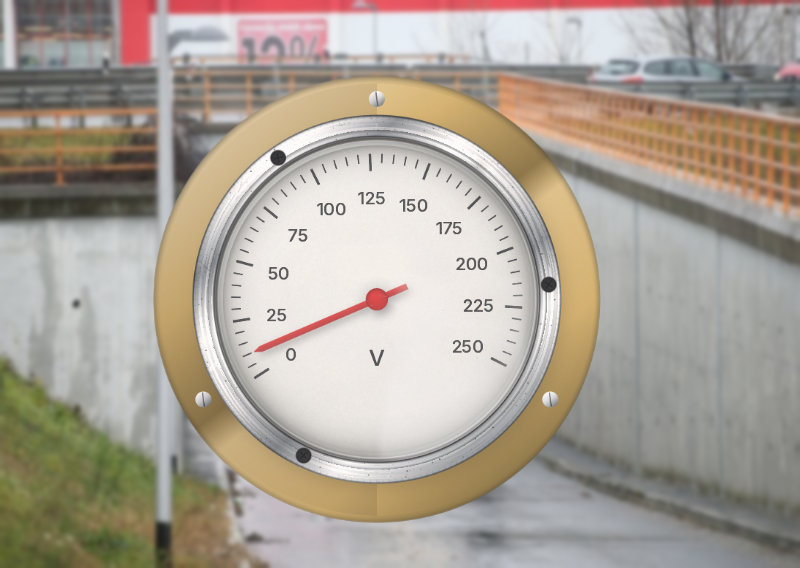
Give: 10,V
